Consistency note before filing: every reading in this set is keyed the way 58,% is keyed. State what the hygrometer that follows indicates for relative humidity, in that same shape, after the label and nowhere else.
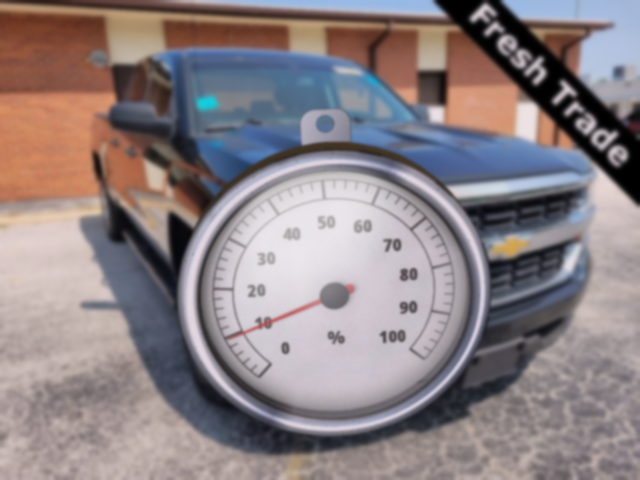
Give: 10,%
